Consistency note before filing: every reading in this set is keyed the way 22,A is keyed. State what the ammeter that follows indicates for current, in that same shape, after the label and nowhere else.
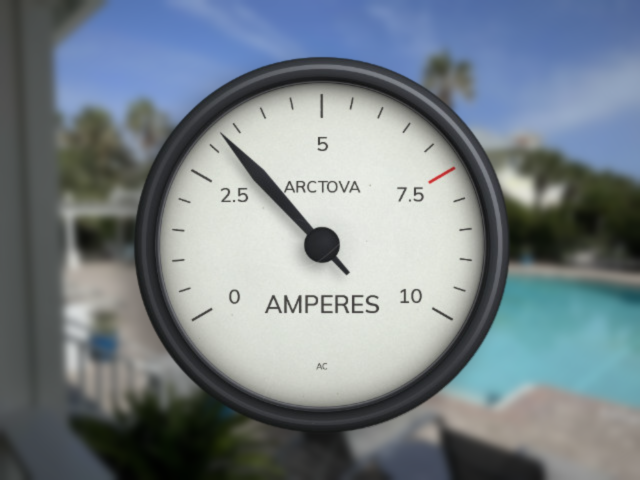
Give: 3.25,A
